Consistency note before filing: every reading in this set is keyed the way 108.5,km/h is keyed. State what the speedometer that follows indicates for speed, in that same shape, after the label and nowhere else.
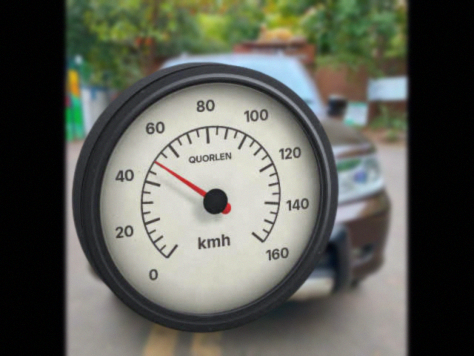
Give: 50,km/h
